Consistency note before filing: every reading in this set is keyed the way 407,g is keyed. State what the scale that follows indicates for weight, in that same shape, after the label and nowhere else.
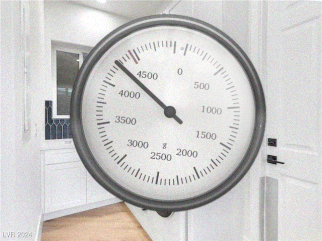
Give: 4250,g
